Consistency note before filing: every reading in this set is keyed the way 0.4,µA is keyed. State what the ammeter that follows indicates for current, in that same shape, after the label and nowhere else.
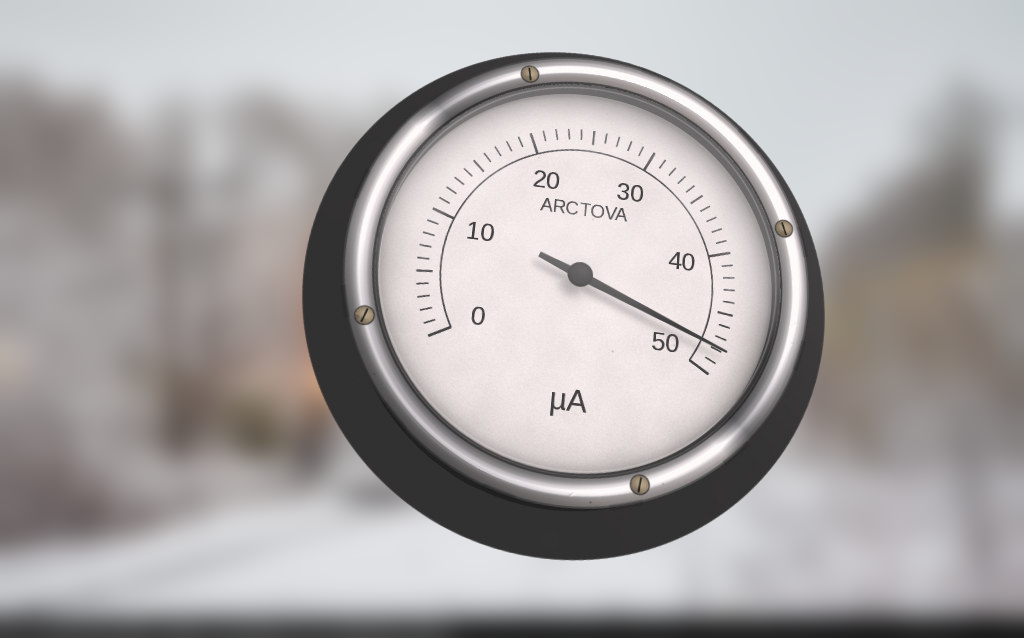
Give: 48,µA
